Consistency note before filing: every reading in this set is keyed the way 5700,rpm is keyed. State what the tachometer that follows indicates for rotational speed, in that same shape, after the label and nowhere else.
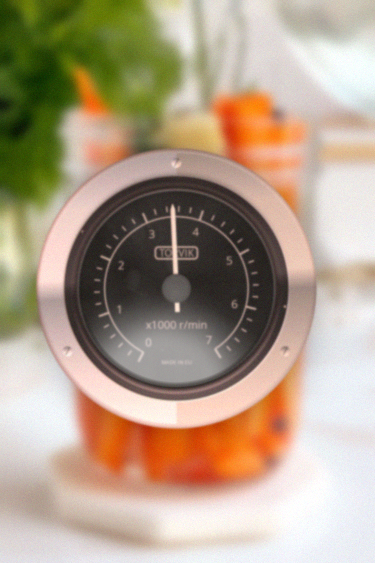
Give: 3500,rpm
